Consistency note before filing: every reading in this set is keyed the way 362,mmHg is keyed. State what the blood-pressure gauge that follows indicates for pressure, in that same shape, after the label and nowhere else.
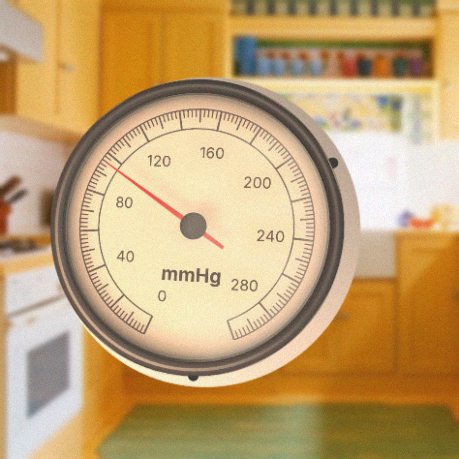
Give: 96,mmHg
